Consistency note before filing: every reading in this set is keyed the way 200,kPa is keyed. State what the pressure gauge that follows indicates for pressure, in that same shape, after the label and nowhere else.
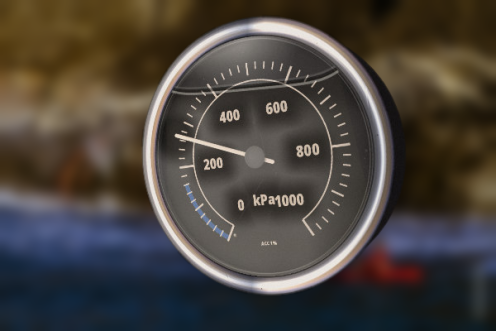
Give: 270,kPa
